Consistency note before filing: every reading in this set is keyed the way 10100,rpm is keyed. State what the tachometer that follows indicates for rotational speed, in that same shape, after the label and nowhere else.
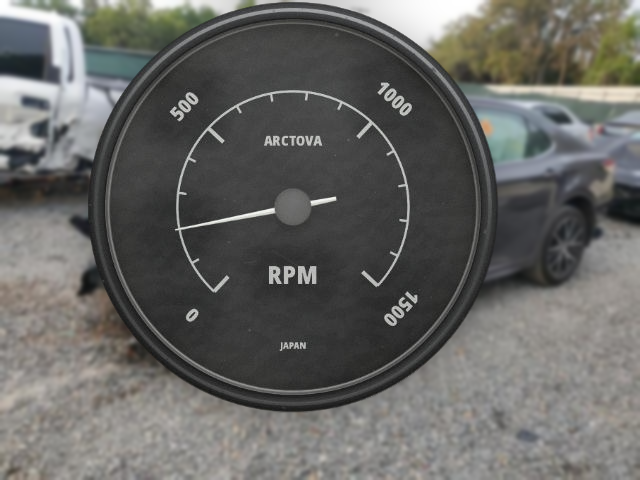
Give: 200,rpm
